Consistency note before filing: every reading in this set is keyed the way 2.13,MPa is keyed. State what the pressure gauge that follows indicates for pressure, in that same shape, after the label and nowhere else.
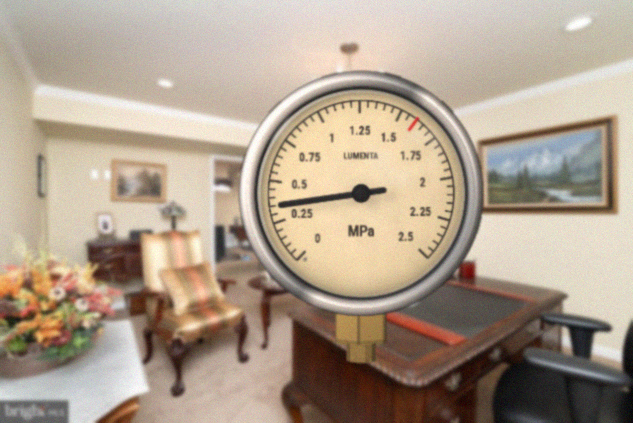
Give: 0.35,MPa
